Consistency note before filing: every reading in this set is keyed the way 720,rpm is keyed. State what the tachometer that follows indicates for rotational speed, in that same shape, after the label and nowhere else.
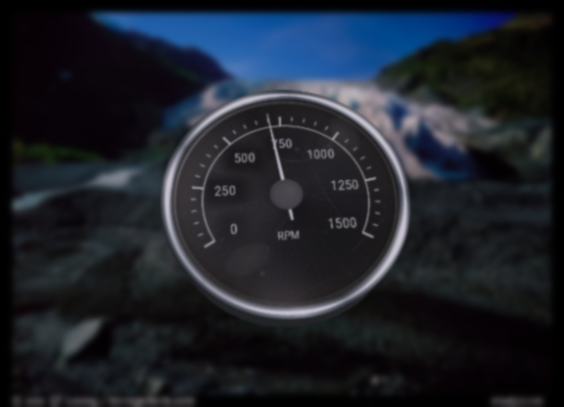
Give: 700,rpm
